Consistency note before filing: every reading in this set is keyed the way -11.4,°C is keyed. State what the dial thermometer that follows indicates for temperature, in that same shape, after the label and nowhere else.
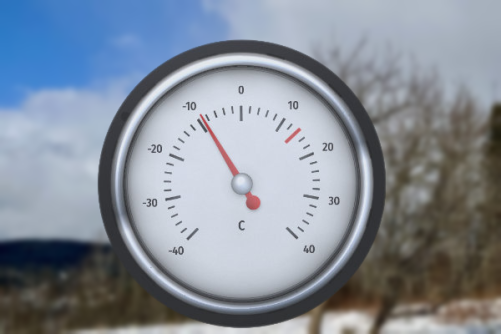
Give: -9,°C
